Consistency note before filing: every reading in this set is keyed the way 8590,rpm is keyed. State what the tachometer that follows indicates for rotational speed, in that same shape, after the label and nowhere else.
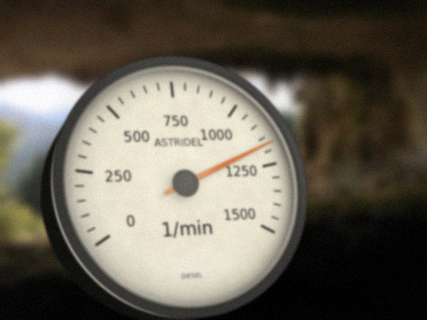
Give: 1175,rpm
